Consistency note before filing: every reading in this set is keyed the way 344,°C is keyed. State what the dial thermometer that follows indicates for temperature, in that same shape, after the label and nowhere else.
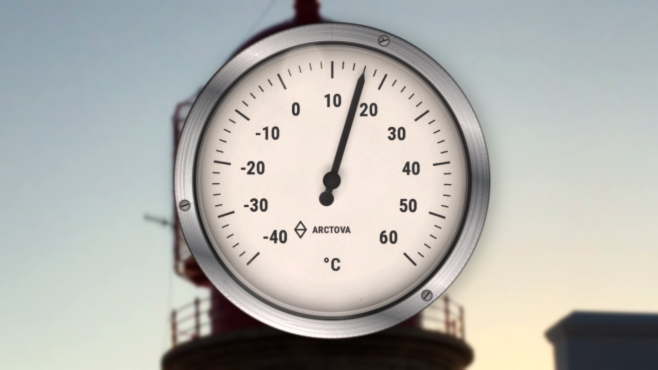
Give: 16,°C
